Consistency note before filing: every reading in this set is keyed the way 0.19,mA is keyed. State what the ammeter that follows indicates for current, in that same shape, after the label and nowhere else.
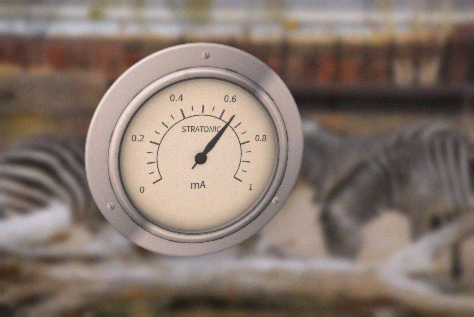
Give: 0.65,mA
